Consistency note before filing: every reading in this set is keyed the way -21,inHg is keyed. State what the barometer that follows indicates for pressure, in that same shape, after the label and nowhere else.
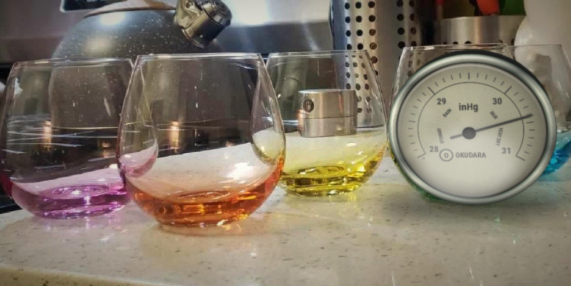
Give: 30.4,inHg
